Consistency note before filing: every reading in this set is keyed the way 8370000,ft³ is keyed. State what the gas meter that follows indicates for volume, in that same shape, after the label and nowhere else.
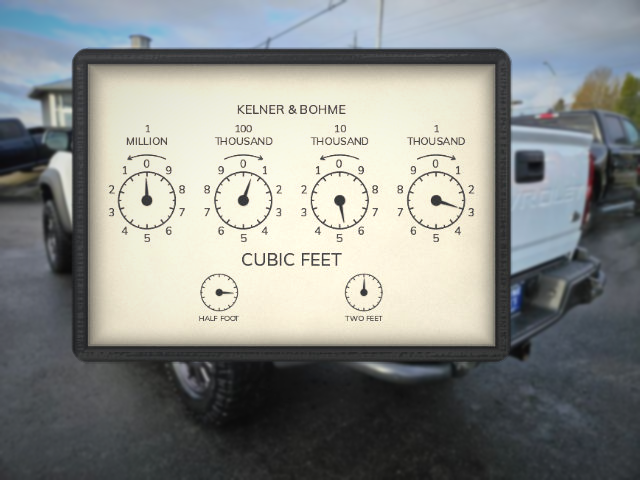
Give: 5300,ft³
